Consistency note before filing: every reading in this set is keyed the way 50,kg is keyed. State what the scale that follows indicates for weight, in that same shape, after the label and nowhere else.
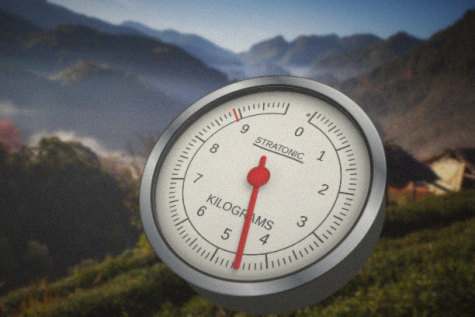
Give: 4.5,kg
